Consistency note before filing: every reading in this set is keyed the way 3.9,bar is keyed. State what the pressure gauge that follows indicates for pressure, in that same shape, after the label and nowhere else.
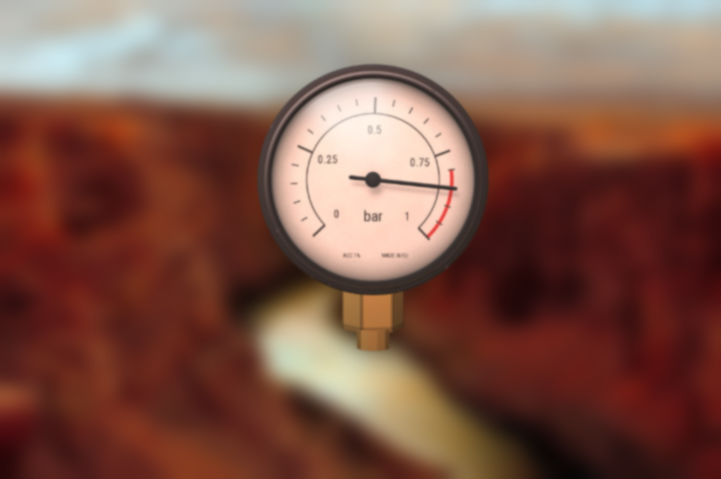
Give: 0.85,bar
